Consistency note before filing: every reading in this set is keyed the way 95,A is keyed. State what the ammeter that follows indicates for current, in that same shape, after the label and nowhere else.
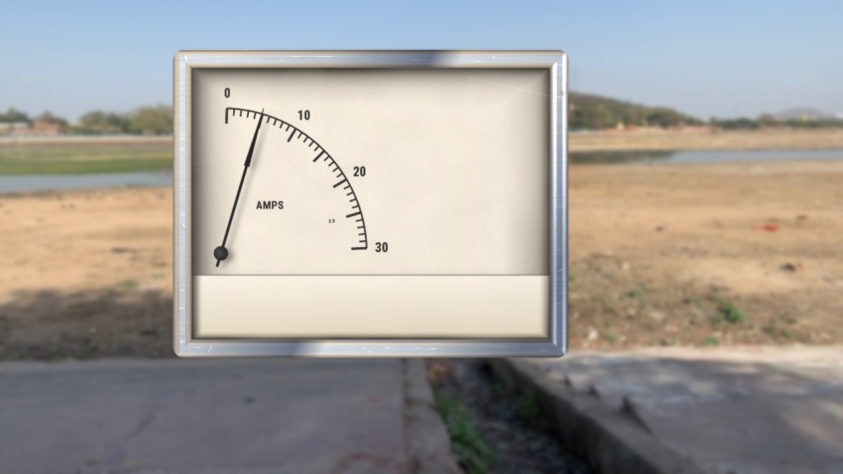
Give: 5,A
